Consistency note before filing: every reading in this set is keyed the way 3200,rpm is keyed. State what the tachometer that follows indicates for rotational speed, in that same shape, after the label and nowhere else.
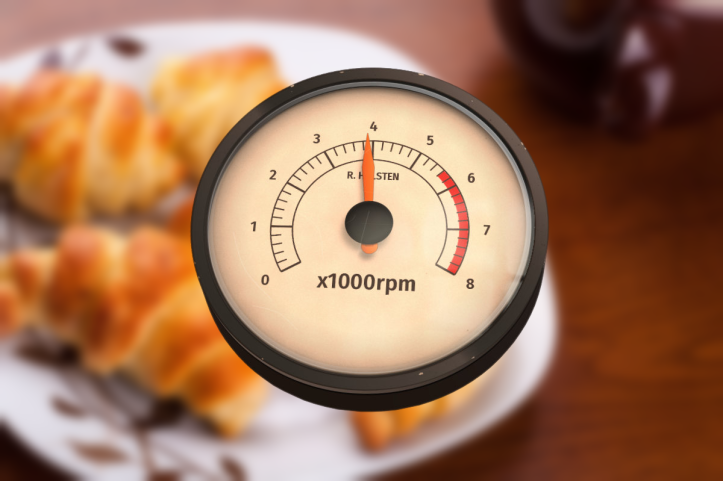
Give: 3900,rpm
